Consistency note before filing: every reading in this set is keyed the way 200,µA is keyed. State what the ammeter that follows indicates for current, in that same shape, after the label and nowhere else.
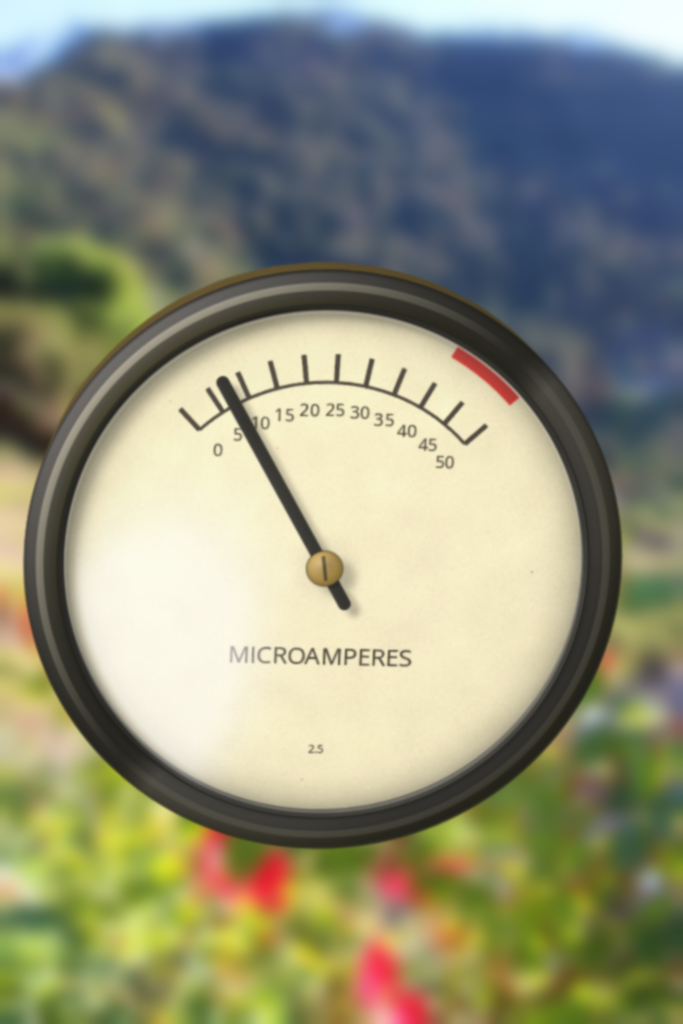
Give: 7.5,µA
